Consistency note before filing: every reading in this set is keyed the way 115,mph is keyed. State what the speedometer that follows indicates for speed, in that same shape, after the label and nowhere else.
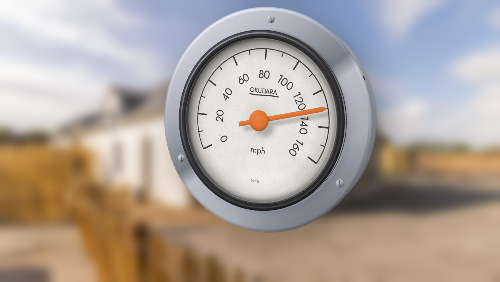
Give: 130,mph
